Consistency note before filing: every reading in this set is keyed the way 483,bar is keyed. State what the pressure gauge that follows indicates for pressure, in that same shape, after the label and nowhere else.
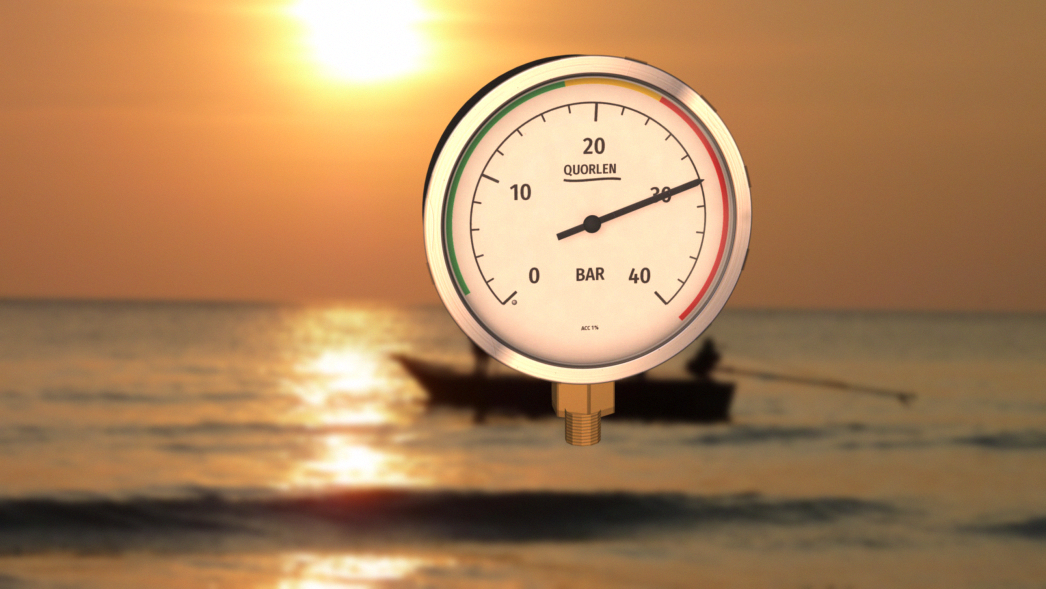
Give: 30,bar
